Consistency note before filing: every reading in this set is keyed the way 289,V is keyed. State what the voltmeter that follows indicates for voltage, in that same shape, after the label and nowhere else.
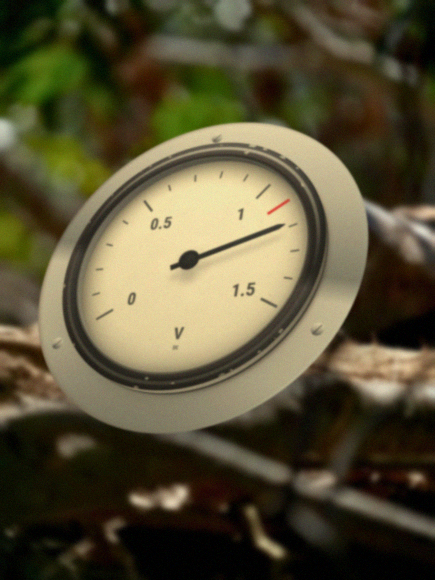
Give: 1.2,V
